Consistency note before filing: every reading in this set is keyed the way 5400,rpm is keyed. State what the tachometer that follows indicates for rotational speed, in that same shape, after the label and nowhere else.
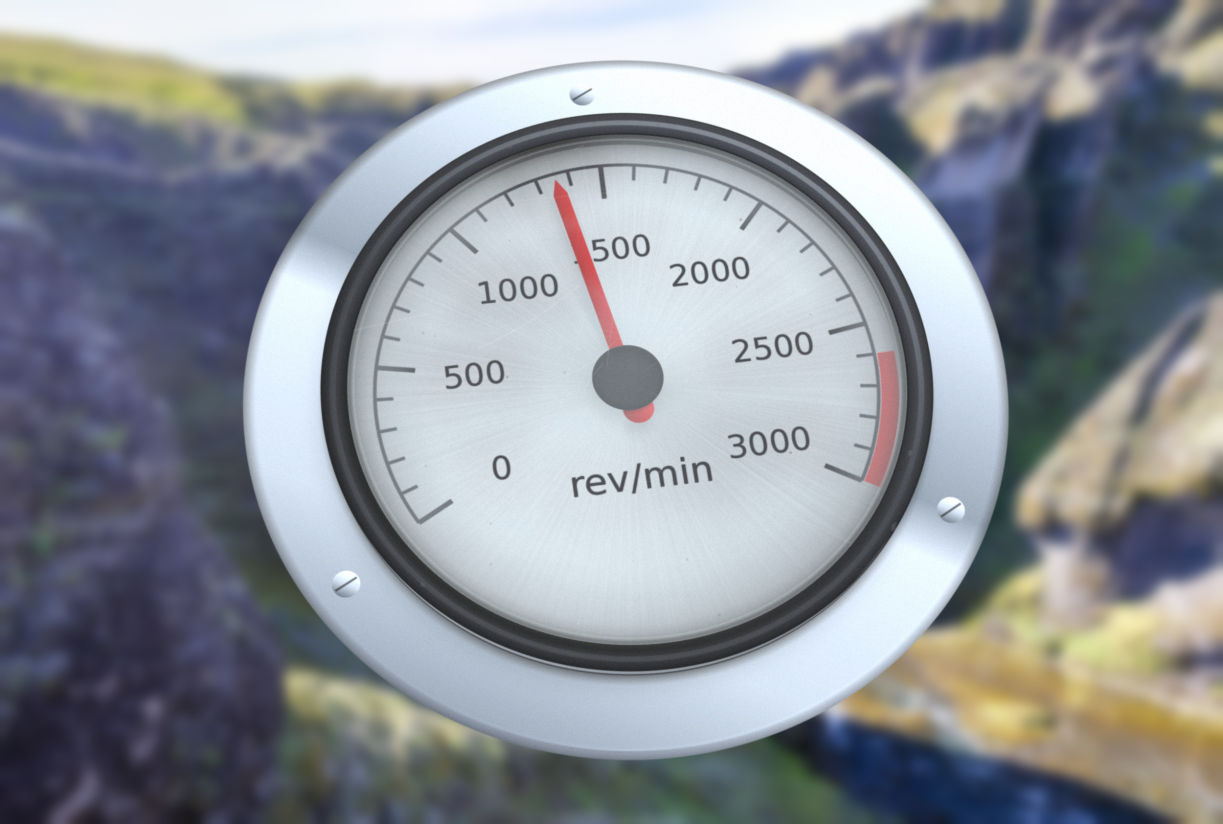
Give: 1350,rpm
